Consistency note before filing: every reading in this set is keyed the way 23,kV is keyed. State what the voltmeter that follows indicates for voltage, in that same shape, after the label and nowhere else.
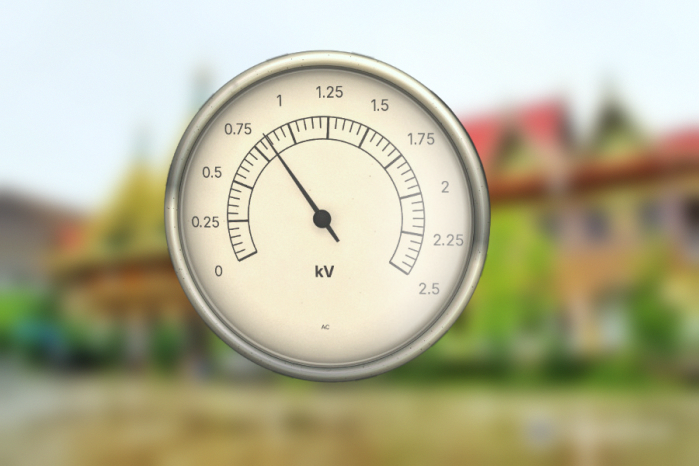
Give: 0.85,kV
